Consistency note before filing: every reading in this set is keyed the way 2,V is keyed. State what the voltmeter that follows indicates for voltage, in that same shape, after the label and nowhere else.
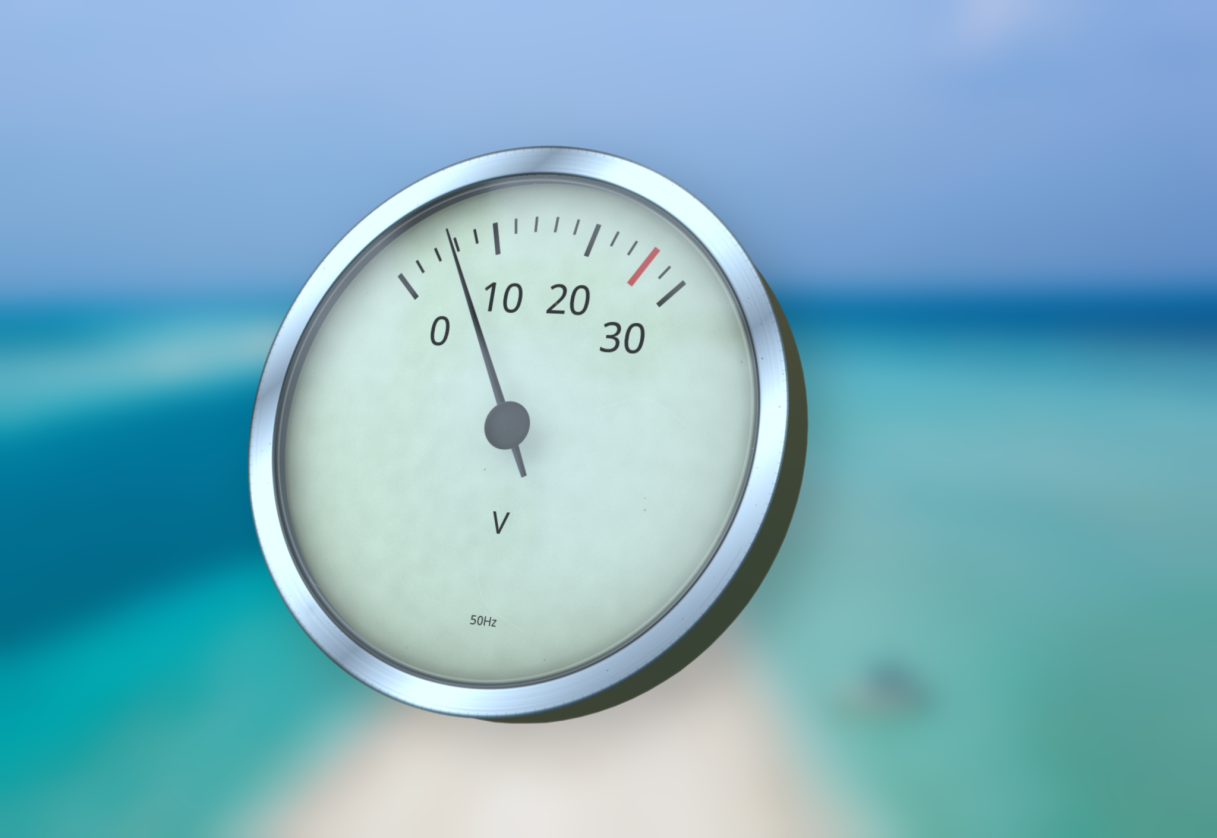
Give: 6,V
